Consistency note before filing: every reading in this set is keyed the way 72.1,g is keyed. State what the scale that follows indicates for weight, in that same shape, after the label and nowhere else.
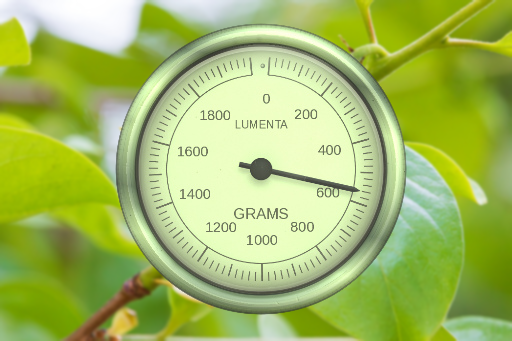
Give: 560,g
